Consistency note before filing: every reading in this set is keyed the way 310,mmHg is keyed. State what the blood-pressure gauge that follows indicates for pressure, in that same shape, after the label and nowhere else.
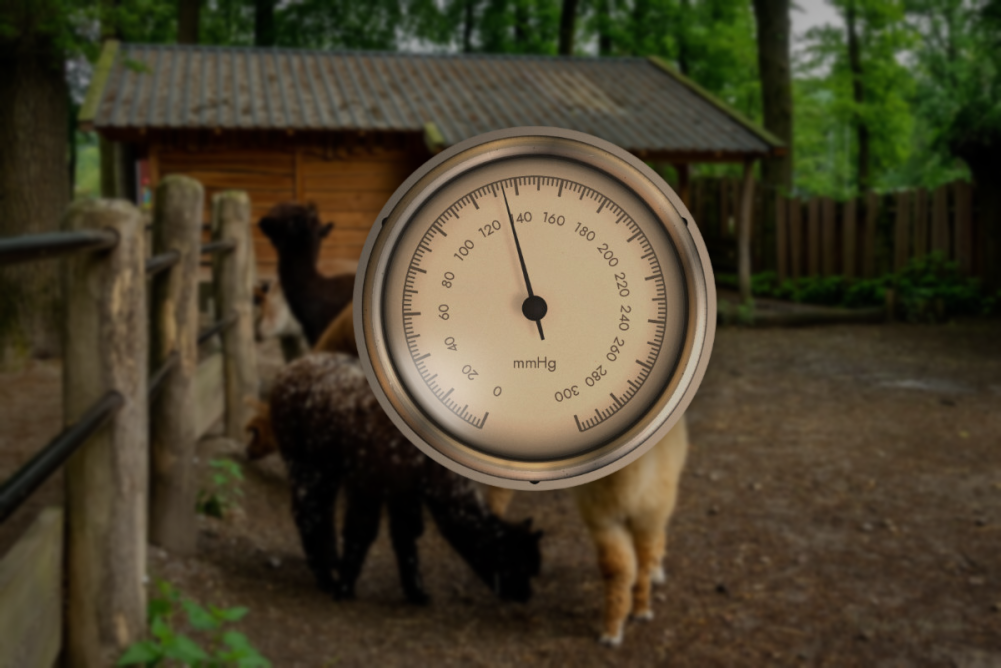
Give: 134,mmHg
